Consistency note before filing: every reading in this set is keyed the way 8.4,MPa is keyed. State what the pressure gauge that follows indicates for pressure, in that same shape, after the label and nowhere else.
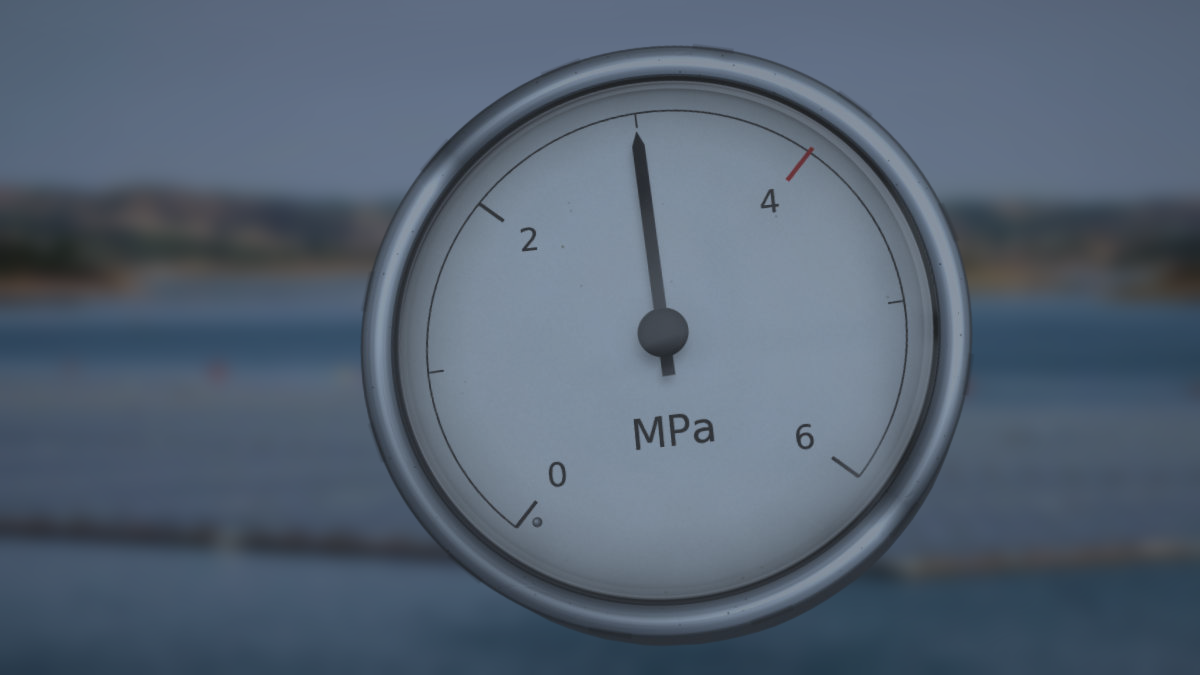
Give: 3,MPa
